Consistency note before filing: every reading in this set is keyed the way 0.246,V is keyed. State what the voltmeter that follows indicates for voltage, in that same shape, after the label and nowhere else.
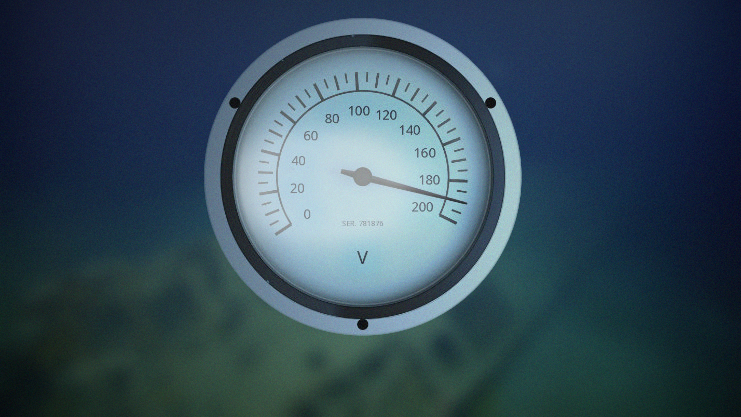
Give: 190,V
